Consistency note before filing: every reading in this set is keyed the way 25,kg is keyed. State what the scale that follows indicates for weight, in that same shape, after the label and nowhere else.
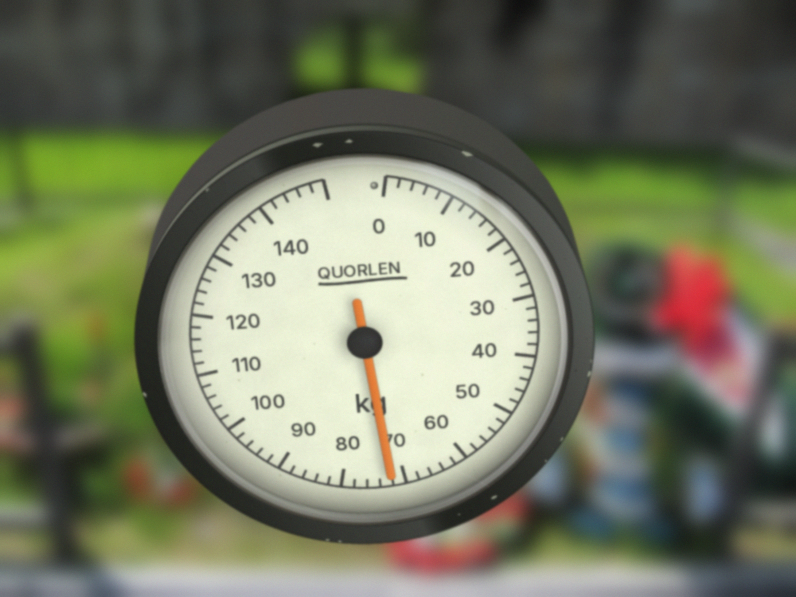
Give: 72,kg
